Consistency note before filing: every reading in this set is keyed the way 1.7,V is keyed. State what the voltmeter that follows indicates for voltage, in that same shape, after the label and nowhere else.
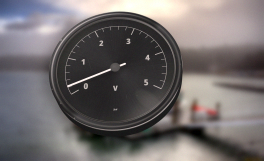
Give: 0.2,V
